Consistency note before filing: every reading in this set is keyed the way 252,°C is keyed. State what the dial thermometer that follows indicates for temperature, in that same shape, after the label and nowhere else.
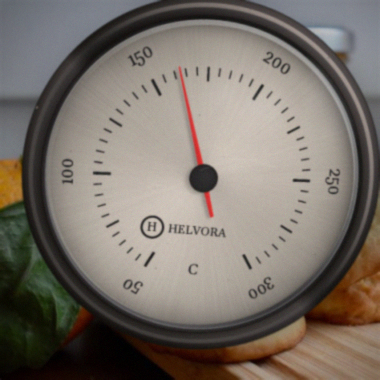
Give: 162.5,°C
